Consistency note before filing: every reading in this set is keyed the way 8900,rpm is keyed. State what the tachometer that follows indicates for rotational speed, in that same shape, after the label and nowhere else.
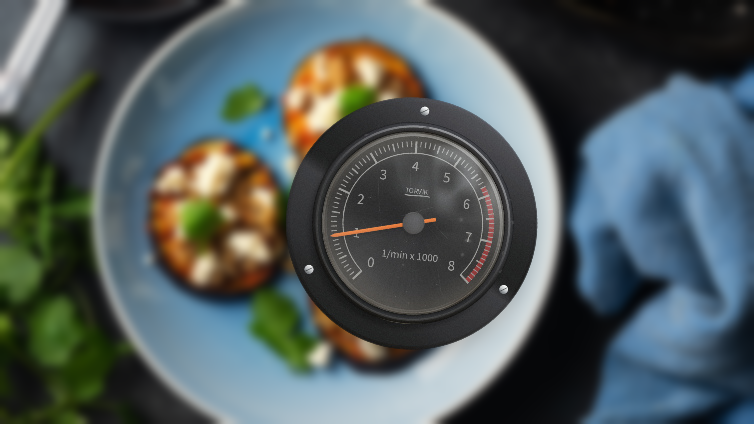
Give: 1000,rpm
